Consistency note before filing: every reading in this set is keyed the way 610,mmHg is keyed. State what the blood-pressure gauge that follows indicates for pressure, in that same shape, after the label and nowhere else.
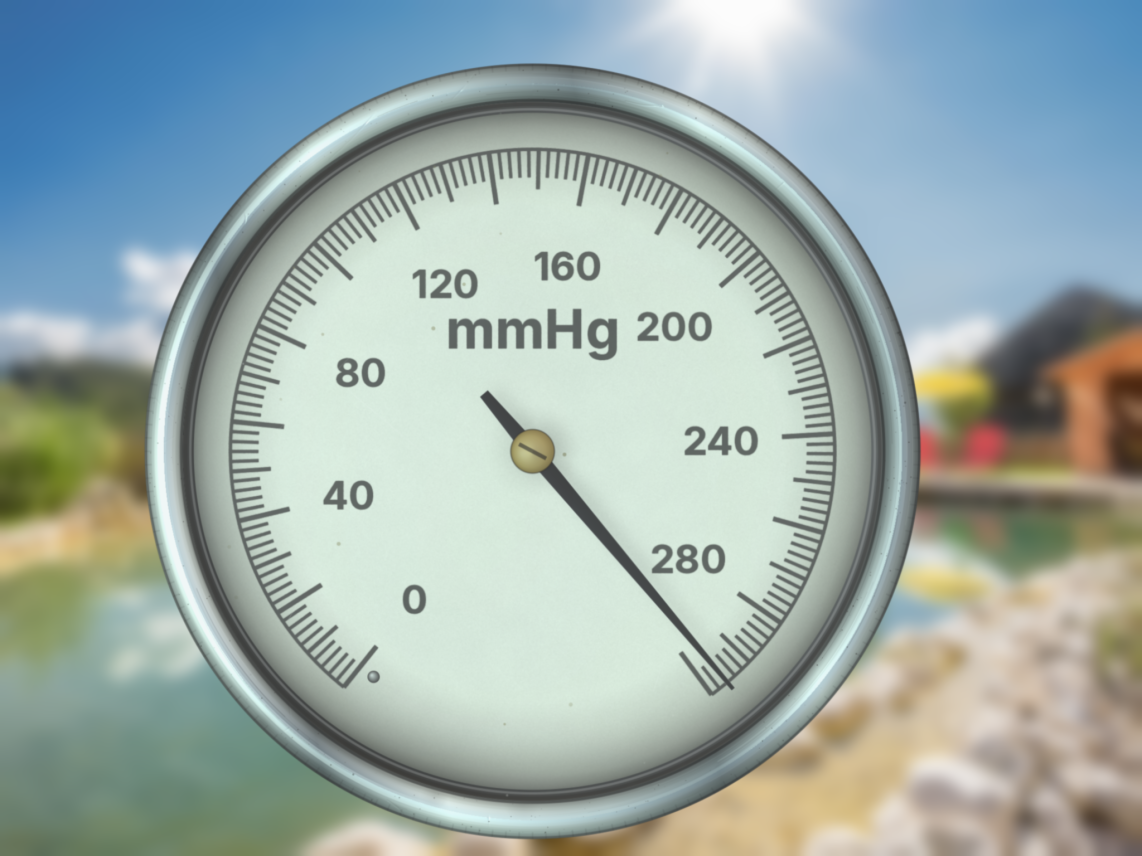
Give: 296,mmHg
